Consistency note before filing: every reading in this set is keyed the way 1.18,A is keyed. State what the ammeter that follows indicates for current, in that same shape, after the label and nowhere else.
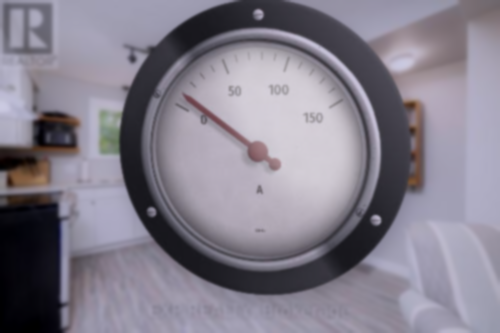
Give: 10,A
